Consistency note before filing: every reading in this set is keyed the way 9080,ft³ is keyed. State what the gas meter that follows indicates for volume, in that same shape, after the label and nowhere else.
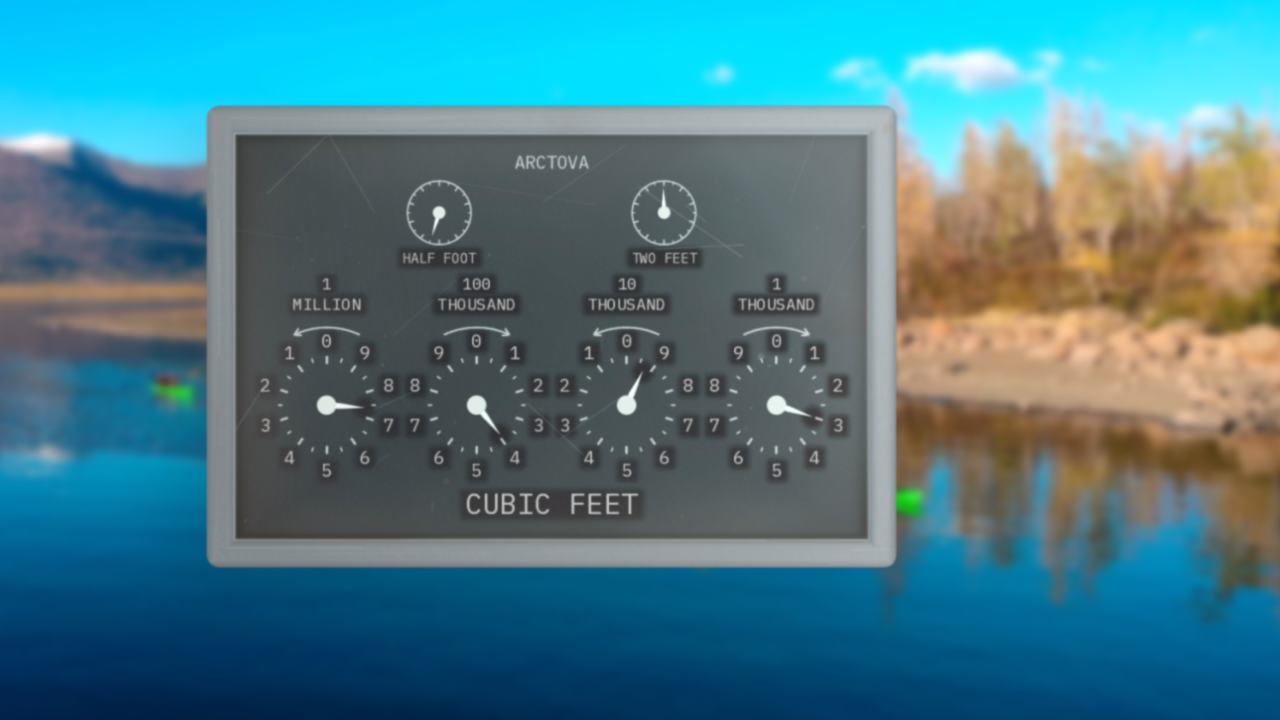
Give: 739300,ft³
